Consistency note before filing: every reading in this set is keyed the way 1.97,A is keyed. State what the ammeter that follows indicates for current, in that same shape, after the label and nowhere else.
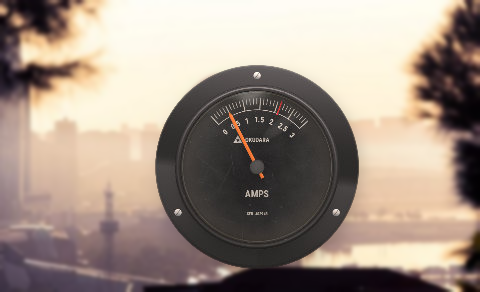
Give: 0.5,A
